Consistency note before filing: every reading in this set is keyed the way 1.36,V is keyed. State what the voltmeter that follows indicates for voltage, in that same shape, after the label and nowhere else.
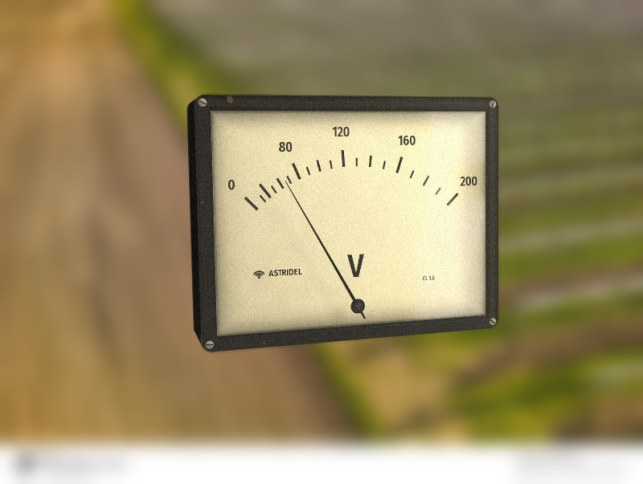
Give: 65,V
